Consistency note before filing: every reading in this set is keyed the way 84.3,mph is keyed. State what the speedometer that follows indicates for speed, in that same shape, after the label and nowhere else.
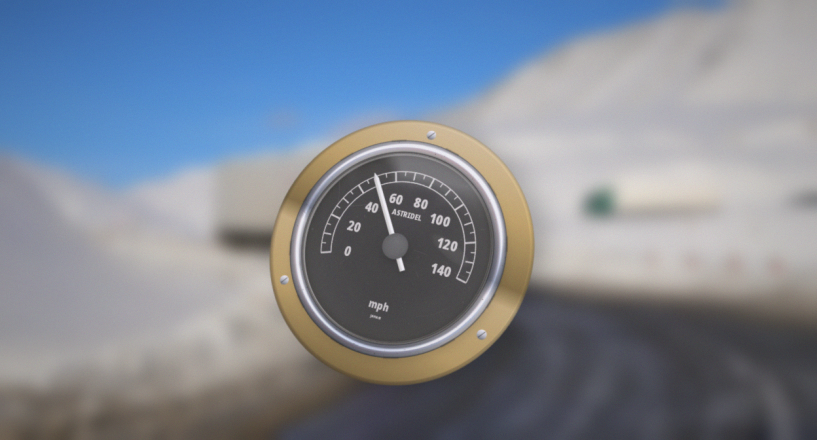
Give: 50,mph
